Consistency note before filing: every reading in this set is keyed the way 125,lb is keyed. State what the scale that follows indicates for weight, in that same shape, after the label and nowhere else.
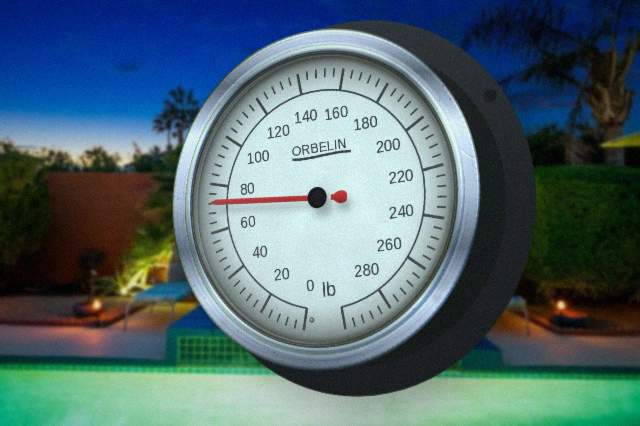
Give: 72,lb
